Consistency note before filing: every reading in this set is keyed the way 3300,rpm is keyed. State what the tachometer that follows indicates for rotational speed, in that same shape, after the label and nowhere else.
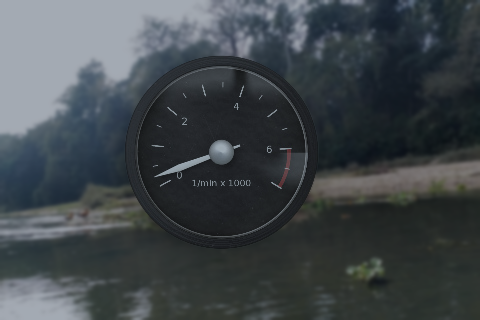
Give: 250,rpm
